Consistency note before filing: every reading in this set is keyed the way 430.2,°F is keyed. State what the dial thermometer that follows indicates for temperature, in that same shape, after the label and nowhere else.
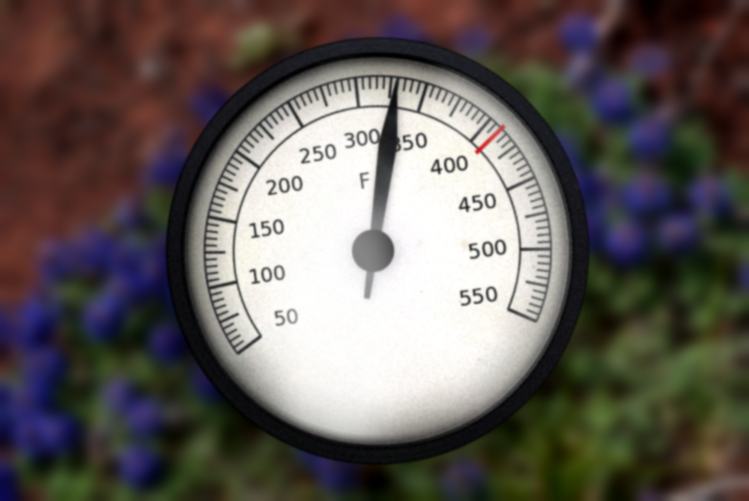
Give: 330,°F
